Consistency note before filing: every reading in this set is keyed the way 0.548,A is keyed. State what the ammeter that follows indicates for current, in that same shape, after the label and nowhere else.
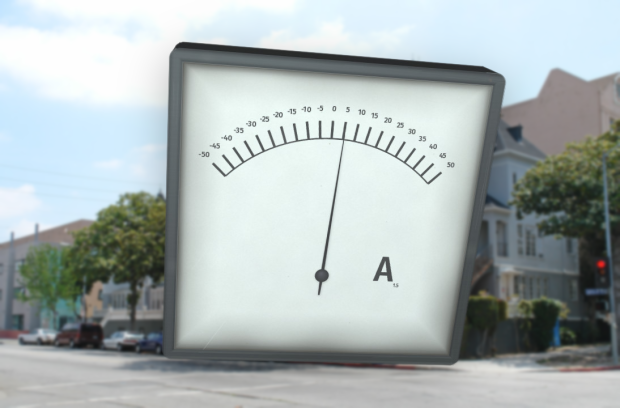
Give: 5,A
